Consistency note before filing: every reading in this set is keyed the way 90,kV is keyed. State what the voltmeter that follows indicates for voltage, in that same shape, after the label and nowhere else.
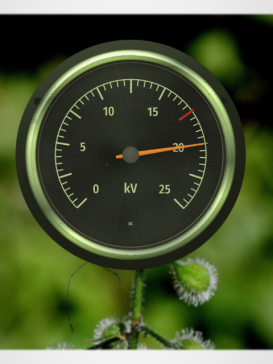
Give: 20,kV
